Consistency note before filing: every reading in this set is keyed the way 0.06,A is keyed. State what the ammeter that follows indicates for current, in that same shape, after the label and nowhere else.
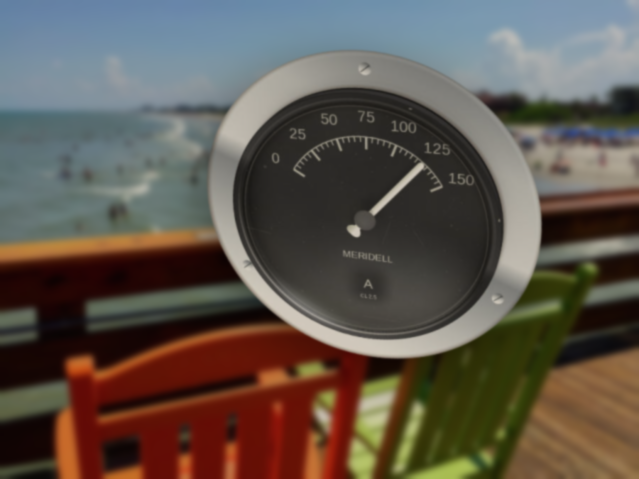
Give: 125,A
